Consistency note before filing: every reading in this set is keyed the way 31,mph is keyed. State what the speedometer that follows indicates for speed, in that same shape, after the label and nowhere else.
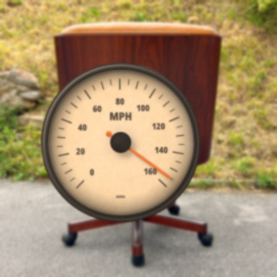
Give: 155,mph
